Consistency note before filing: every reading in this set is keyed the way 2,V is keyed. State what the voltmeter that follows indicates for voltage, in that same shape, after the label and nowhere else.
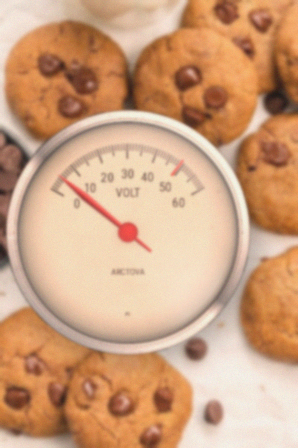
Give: 5,V
